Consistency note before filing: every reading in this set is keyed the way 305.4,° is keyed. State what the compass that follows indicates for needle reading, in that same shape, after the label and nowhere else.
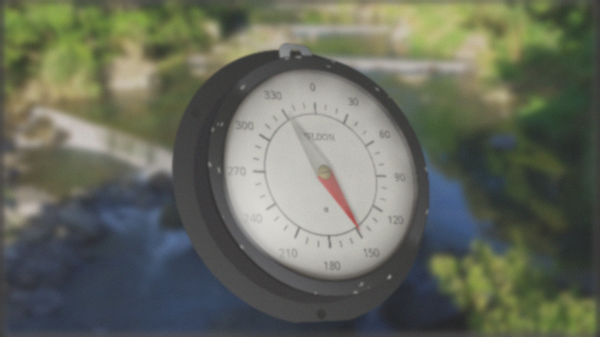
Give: 150,°
